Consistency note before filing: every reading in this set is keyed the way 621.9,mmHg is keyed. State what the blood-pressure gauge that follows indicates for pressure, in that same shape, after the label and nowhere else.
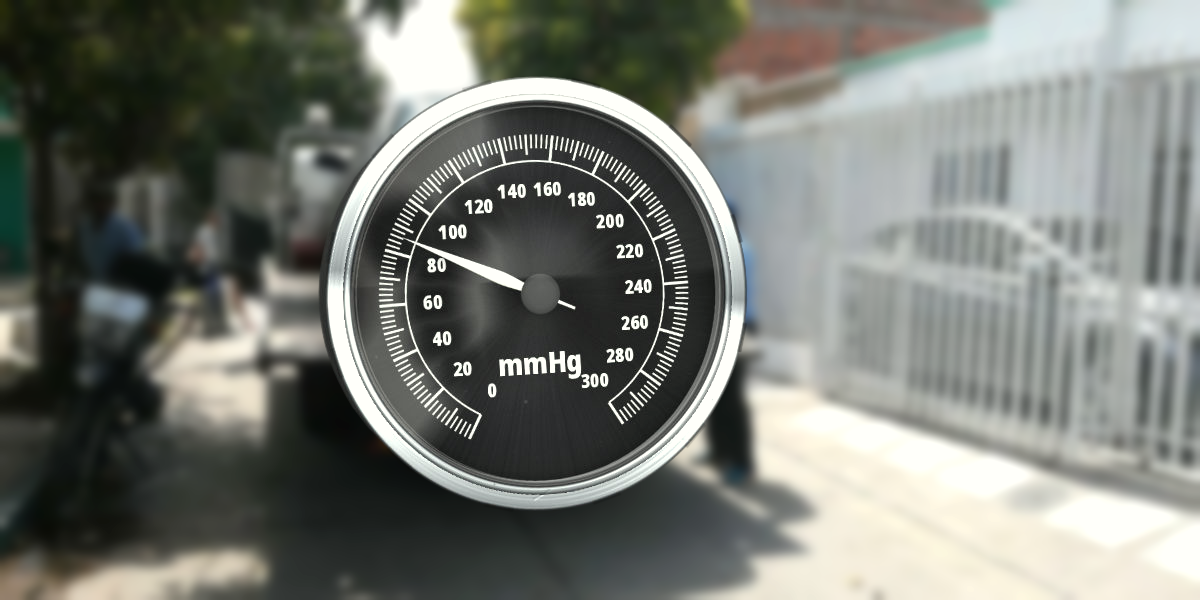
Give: 86,mmHg
